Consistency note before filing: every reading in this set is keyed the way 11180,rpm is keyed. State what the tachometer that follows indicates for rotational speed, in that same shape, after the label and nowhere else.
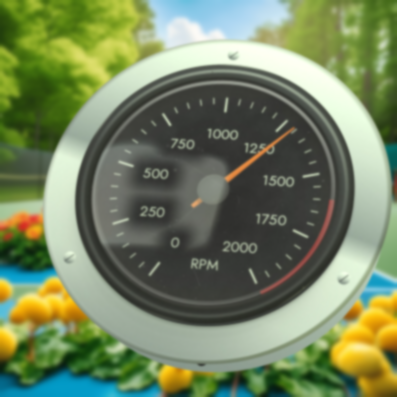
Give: 1300,rpm
